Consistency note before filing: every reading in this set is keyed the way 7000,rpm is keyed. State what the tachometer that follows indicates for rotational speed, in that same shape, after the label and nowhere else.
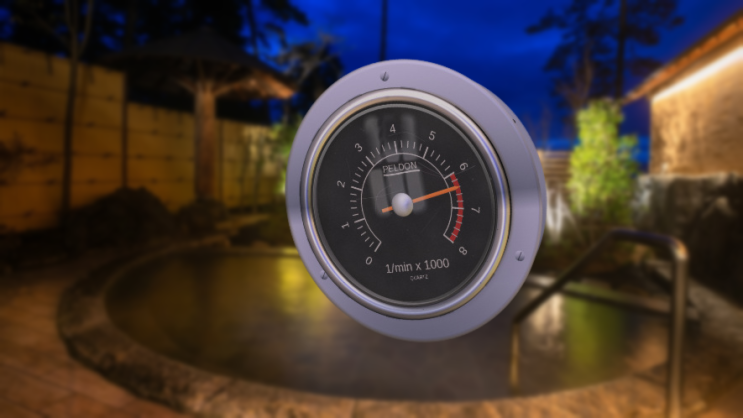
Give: 6400,rpm
